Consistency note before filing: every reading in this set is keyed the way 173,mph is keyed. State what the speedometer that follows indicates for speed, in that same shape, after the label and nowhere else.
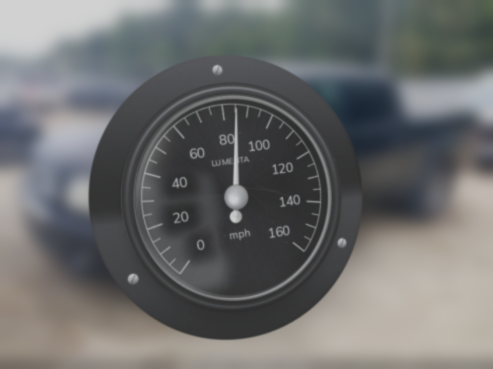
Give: 85,mph
